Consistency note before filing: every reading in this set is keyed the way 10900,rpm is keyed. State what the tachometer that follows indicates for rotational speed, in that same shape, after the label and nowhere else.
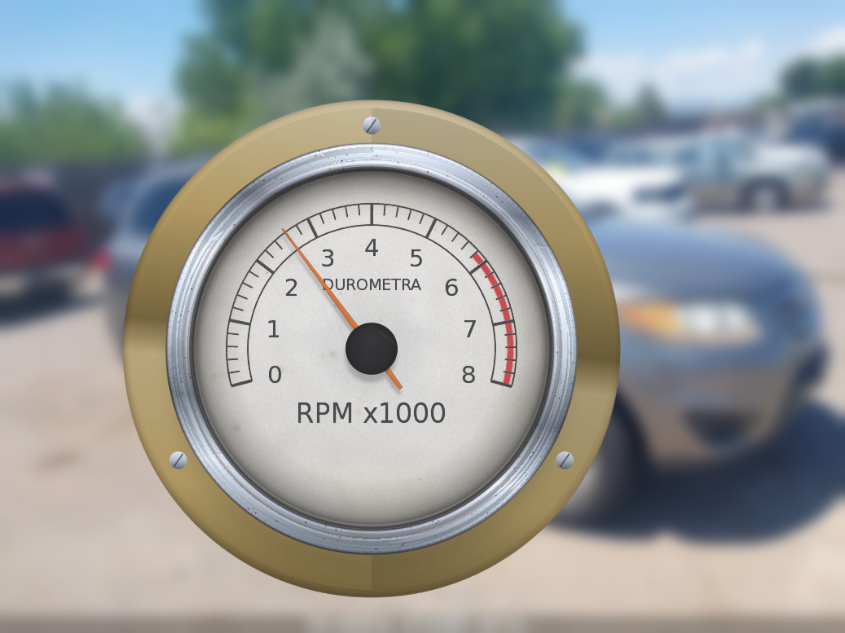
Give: 2600,rpm
